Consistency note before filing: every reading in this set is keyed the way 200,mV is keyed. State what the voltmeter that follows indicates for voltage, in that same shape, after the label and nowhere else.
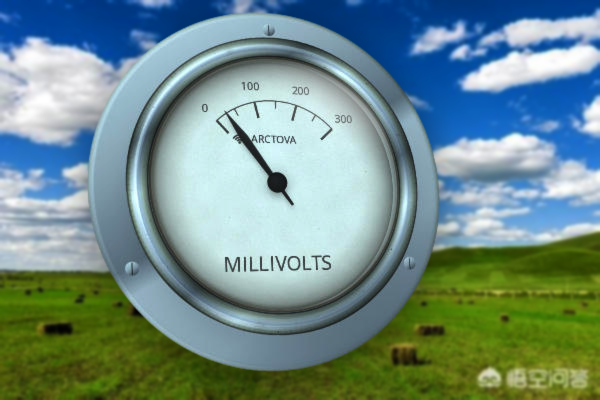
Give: 25,mV
